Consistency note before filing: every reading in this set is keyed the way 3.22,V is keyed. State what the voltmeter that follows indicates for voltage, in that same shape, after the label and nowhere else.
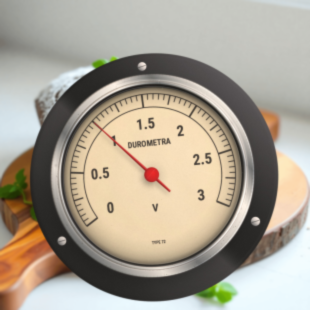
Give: 1,V
